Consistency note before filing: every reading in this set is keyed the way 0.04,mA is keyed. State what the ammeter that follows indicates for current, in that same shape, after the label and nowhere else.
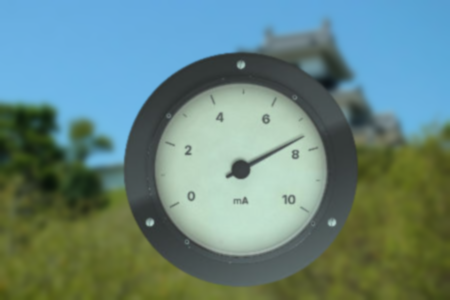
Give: 7.5,mA
